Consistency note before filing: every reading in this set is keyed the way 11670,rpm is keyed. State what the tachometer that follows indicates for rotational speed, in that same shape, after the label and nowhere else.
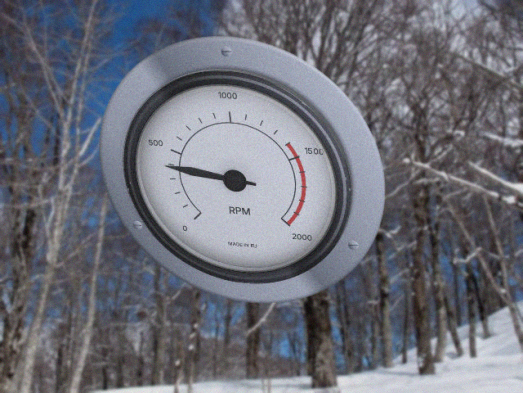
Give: 400,rpm
